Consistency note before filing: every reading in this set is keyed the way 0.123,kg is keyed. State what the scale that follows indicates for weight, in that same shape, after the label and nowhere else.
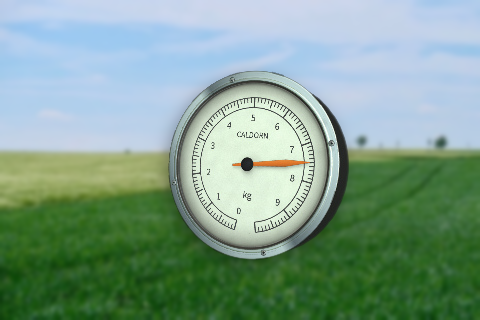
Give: 7.5,kg
